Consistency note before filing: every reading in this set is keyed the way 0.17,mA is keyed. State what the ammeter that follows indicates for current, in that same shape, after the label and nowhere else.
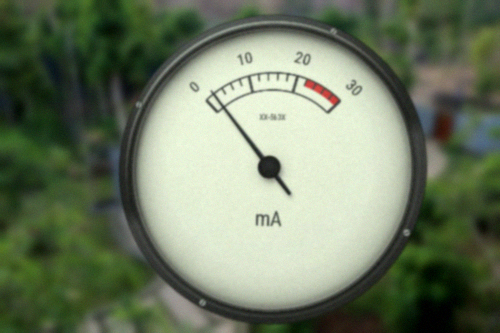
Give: 2,mA
